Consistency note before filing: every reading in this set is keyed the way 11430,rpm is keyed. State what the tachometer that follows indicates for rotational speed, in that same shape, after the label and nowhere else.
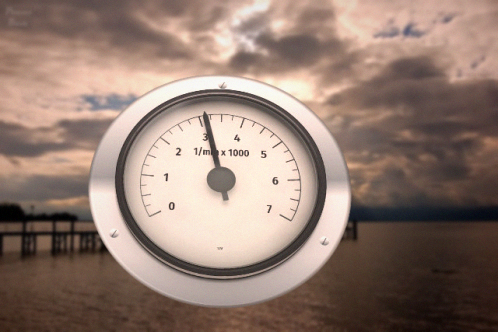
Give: 3125,rpm
